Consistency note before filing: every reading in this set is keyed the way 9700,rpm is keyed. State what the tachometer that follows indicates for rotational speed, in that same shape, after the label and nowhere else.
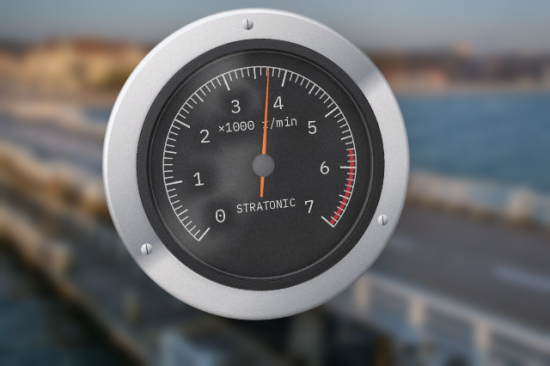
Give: 3700,rpm
